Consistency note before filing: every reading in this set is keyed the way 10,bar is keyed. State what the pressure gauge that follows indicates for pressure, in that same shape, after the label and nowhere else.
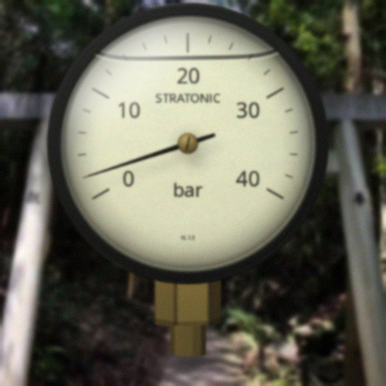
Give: 2,bar
